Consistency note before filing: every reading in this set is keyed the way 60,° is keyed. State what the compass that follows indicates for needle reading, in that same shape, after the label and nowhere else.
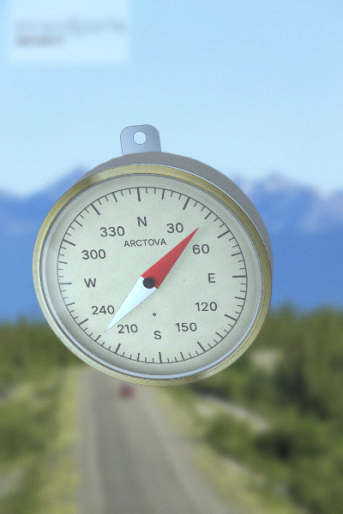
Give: 45,°
